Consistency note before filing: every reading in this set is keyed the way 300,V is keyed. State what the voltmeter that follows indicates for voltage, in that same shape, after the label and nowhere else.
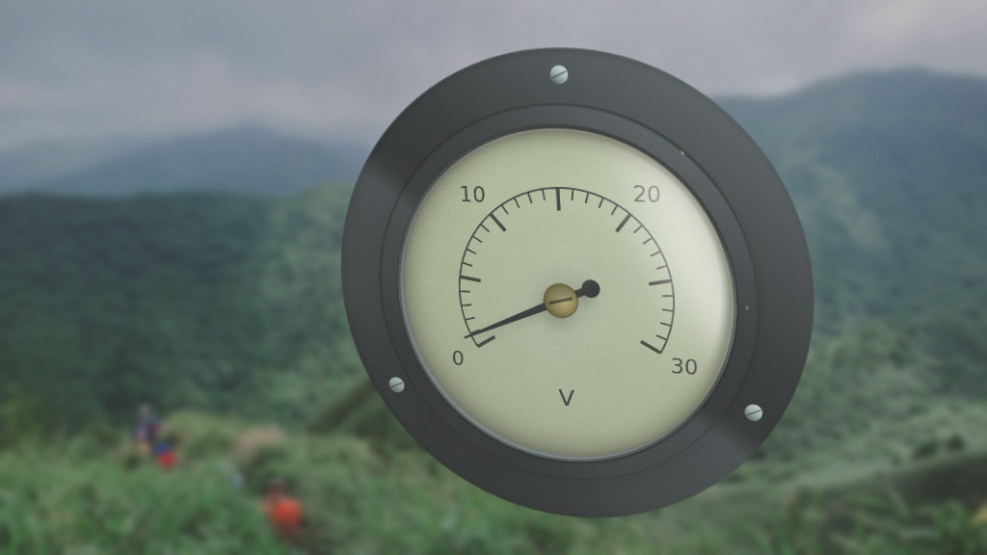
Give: 1,V
